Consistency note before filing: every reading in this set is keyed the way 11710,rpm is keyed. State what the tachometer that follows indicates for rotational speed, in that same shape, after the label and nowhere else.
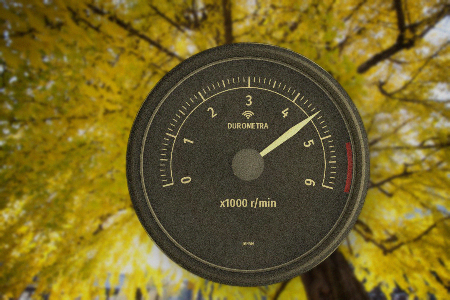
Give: 4500,rpm
